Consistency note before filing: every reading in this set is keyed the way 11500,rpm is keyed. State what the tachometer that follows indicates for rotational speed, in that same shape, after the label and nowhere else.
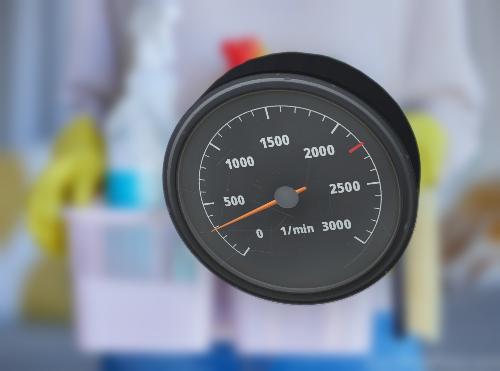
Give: 300,rpm
